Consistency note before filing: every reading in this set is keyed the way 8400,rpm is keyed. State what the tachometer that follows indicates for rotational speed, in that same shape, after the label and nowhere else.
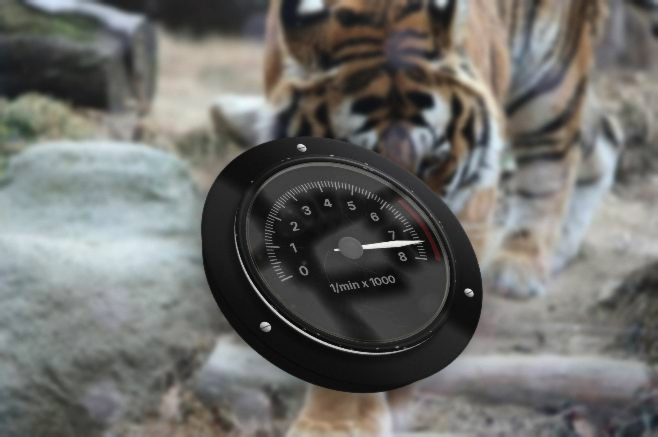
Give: 7500,rpm
